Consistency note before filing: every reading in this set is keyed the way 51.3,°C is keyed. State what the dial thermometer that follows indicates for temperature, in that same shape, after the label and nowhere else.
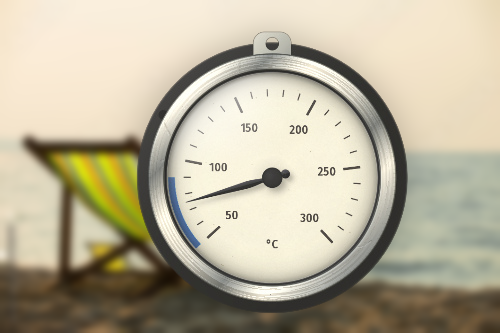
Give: 75,°C
